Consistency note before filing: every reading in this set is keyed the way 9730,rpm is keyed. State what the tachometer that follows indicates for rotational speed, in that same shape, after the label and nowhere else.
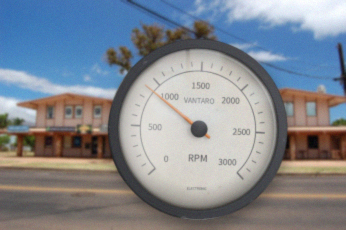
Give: 900,rpm
